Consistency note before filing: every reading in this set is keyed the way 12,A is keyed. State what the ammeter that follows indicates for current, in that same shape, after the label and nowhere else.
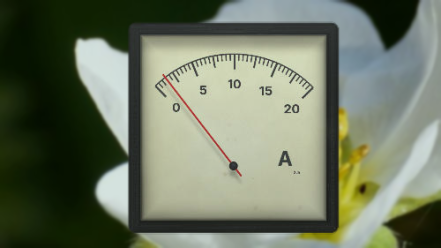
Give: 1.5,A
